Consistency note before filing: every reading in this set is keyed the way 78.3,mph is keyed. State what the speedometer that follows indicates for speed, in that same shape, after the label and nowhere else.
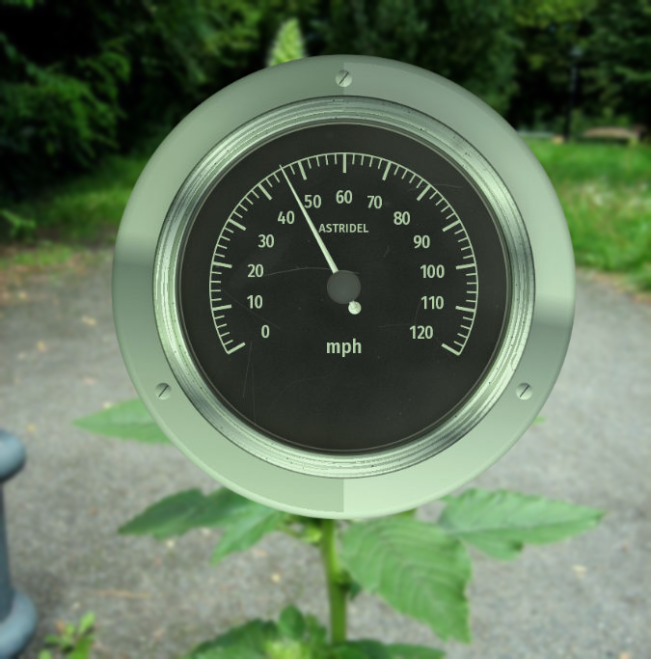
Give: 46,mph
